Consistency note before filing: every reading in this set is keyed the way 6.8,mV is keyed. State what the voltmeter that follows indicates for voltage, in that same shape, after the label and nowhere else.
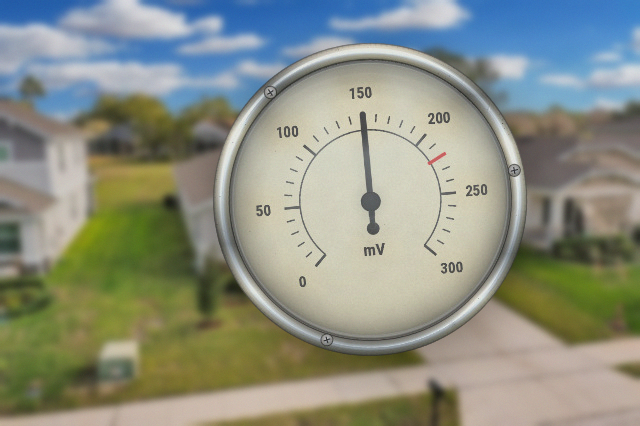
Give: 150,mV
